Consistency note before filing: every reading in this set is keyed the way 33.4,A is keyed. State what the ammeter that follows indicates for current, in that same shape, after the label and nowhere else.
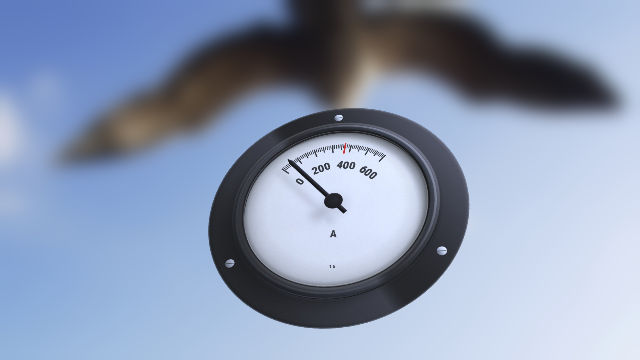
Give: 50,A
